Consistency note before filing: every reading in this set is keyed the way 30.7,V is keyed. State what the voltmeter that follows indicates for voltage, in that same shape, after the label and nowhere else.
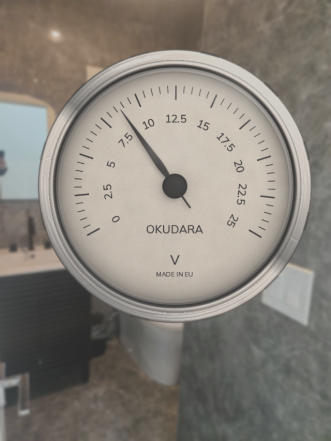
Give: 8.75,V
